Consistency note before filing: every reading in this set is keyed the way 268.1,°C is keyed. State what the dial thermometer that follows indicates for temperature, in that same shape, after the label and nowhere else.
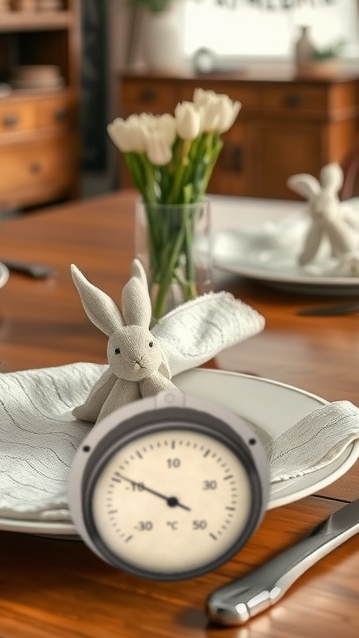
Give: -8,°C
